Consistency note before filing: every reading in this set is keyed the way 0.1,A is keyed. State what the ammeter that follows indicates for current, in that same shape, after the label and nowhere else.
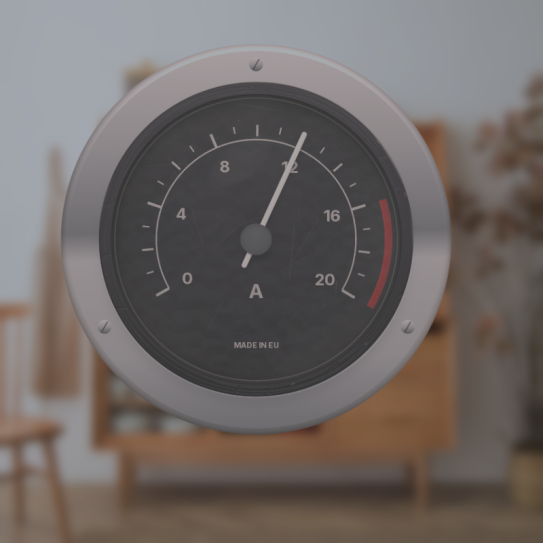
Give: 12,A
